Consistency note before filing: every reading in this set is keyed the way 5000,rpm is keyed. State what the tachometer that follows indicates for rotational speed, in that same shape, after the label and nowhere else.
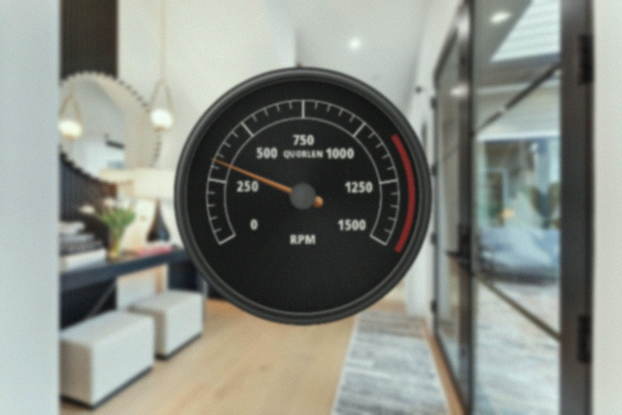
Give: 325,rpm
